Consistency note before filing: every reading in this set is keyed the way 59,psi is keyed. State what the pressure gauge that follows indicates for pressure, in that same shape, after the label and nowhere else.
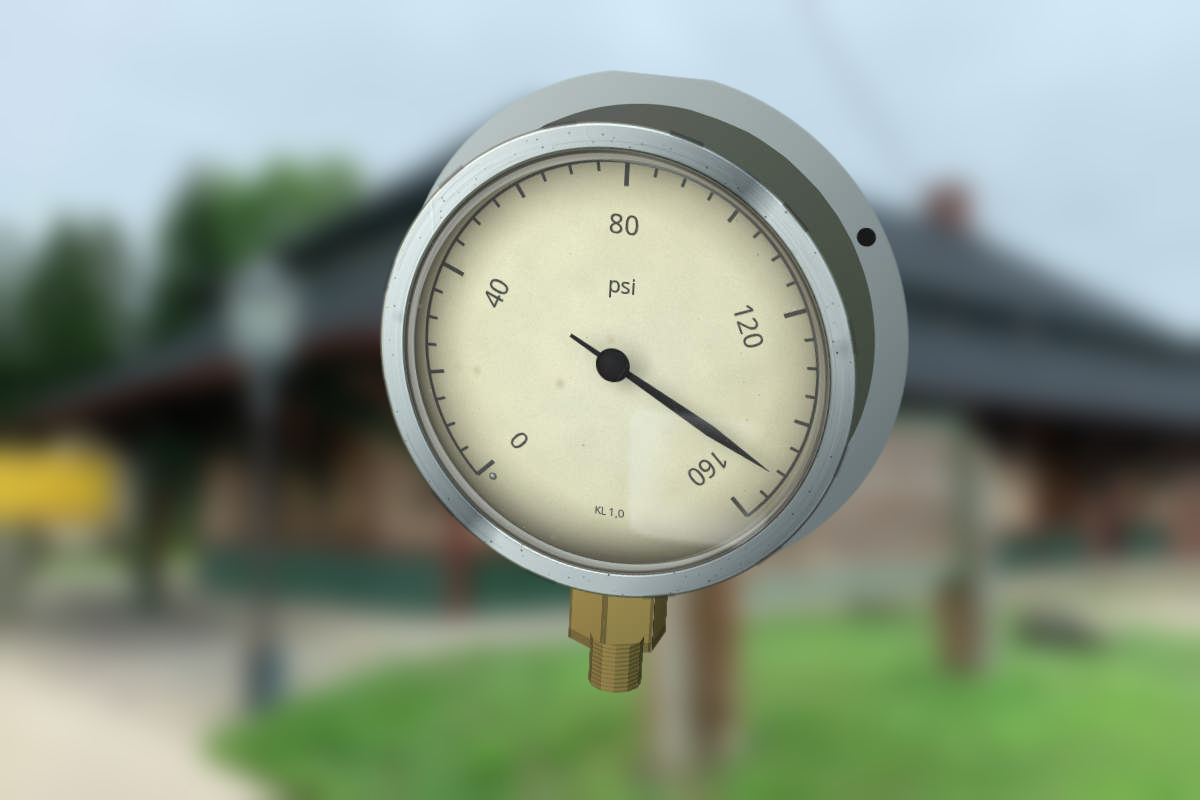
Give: 150,psi
